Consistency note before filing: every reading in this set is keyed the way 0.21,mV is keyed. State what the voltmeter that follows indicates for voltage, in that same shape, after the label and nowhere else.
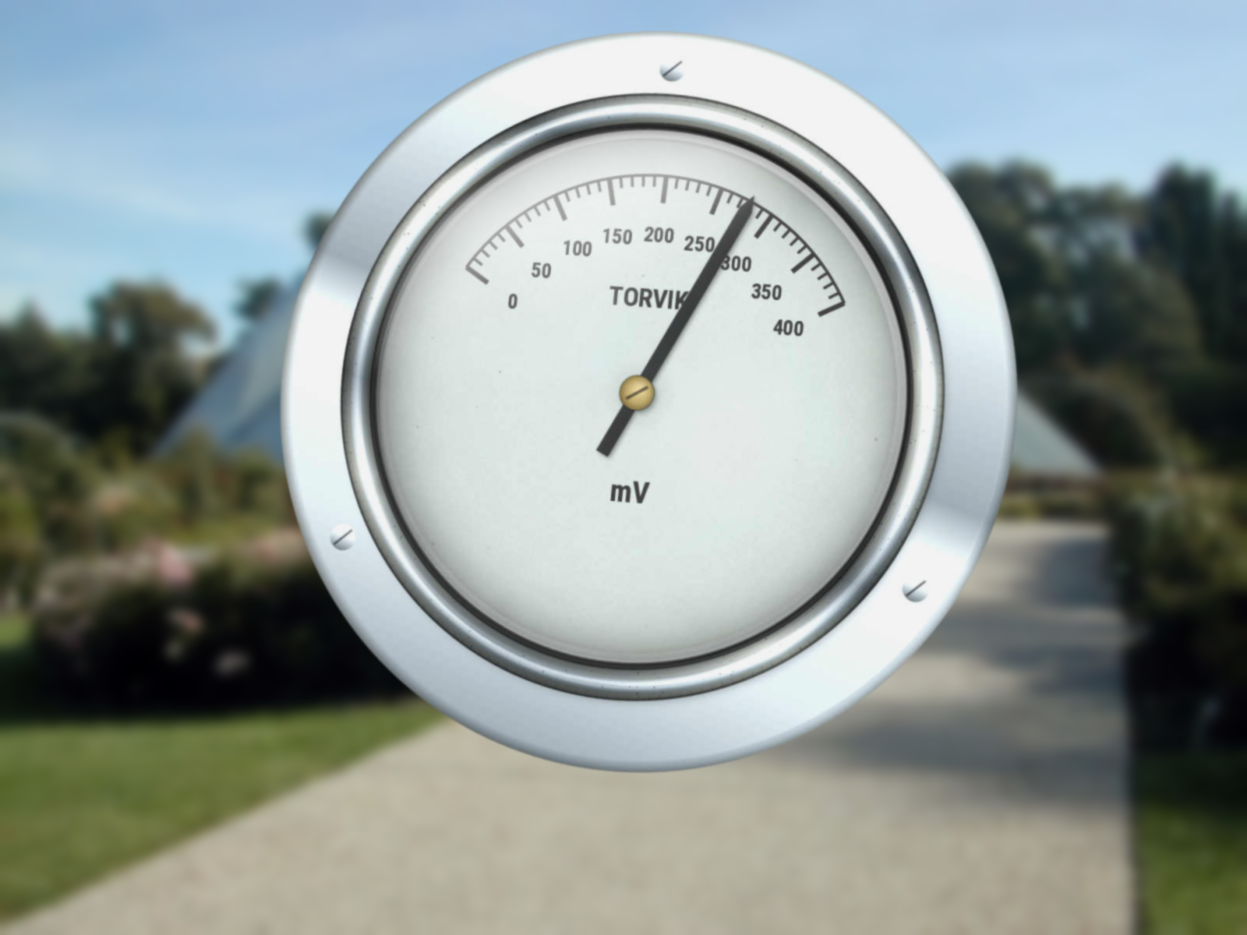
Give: 280,mV
